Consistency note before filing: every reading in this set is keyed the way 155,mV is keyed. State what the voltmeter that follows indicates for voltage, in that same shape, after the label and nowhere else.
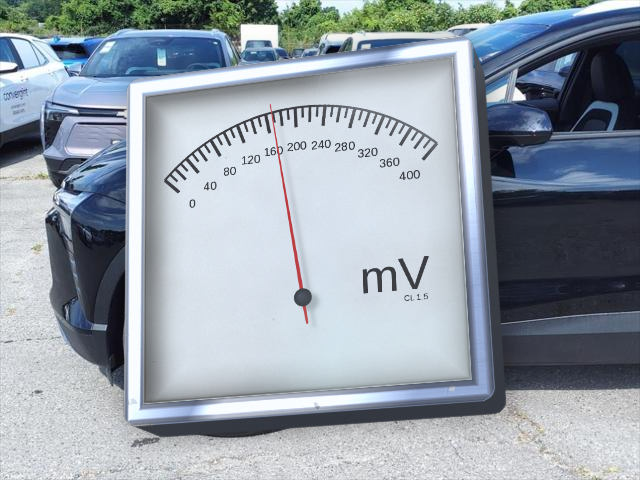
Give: 170,mV
